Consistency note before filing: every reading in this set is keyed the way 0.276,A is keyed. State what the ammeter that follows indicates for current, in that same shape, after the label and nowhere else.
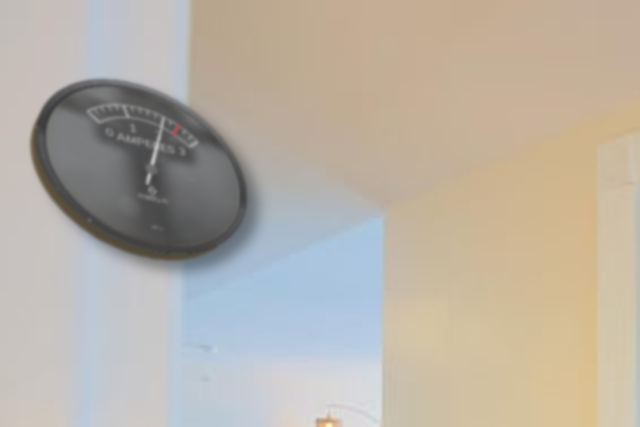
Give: 2,A
